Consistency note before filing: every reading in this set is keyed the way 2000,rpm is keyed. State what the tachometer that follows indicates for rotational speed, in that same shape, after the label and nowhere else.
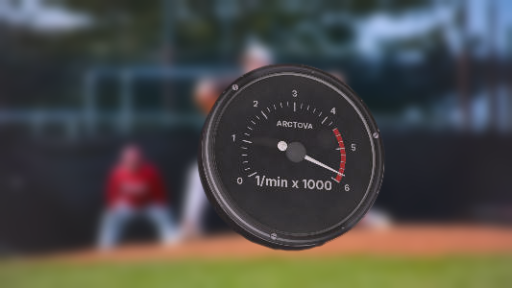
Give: 5800,rpm
